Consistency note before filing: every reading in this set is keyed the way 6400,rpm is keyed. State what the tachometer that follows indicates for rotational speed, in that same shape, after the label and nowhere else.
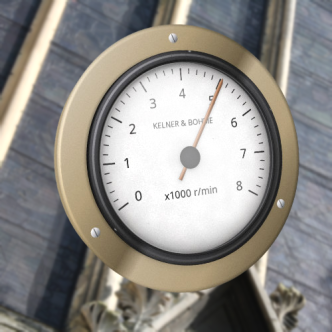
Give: 5000,rpm
